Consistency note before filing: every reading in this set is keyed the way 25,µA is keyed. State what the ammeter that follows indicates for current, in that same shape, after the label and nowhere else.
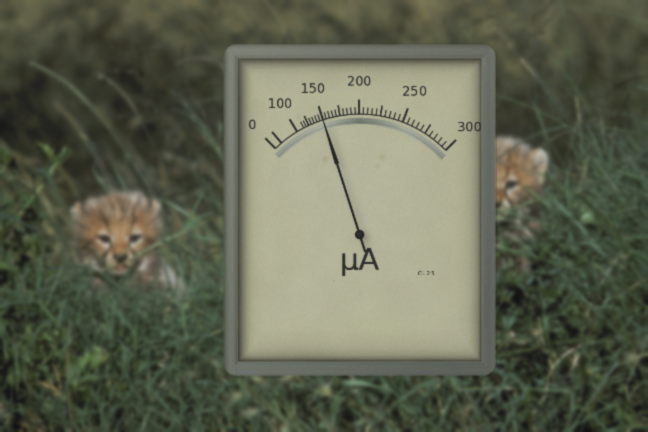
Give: 150,µA
